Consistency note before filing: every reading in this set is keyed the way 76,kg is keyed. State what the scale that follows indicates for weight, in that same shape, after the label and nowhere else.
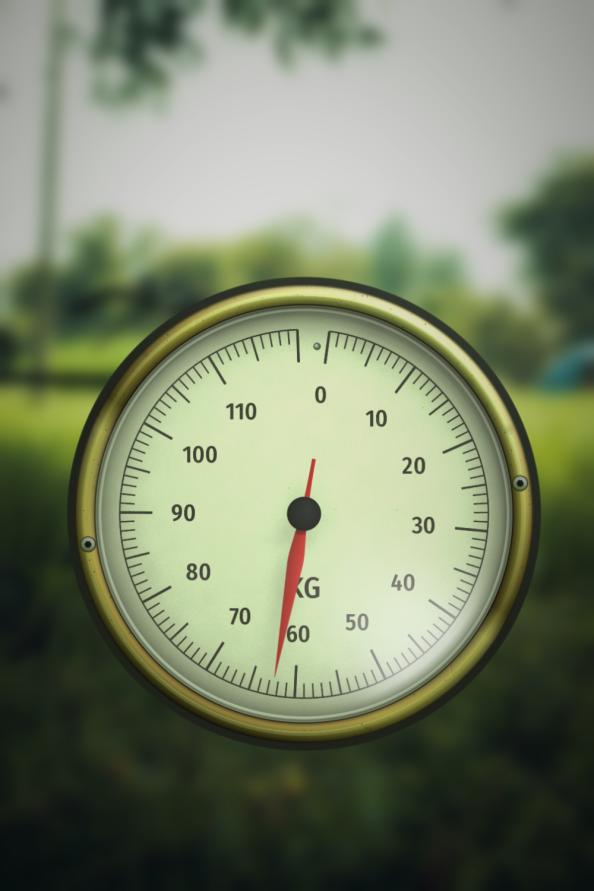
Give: 62.5,kg
